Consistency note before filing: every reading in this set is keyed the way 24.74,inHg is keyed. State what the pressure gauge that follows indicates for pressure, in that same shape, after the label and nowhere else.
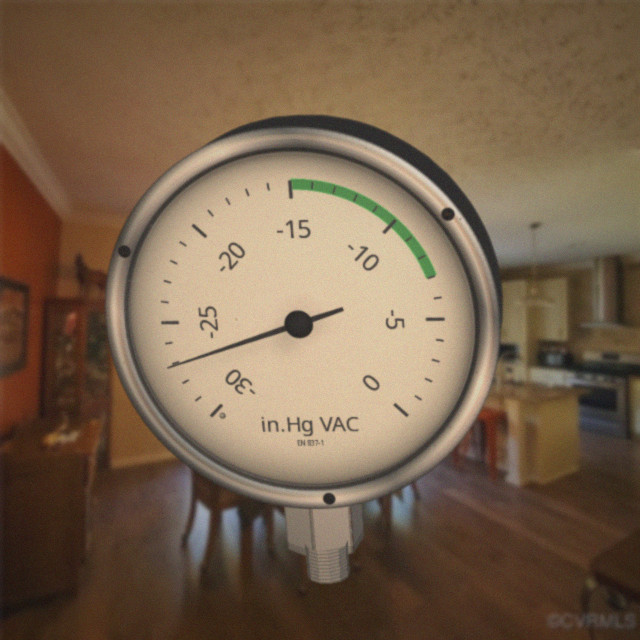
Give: -27,inHg
